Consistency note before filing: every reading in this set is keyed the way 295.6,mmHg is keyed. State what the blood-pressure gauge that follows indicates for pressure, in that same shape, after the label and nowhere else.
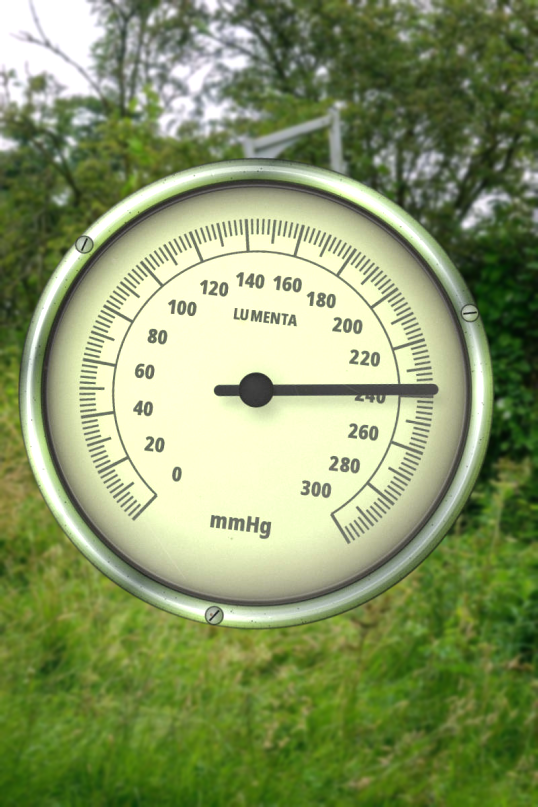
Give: 238,mmHg
